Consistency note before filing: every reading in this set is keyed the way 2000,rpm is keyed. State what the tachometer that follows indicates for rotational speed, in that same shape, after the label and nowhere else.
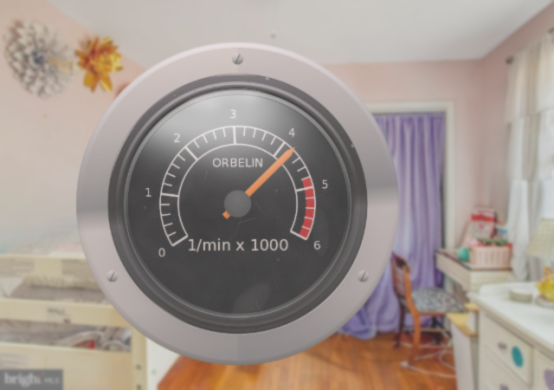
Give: 4200,rpm
